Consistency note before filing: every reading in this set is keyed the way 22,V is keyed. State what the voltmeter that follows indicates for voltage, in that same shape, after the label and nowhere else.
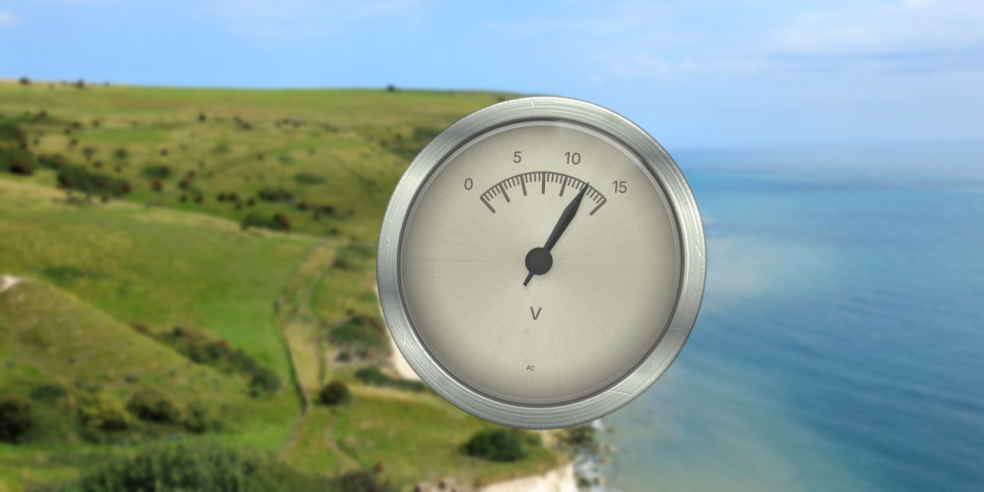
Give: 12.5,V
